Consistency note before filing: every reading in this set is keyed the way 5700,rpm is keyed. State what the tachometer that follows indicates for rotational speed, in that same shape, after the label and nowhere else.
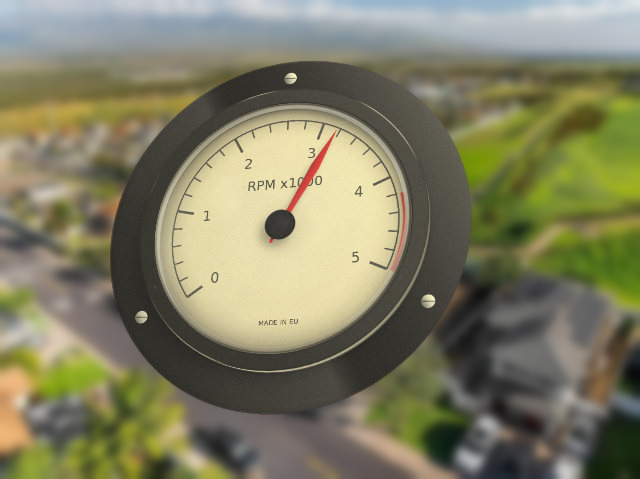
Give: 3200,rpm
